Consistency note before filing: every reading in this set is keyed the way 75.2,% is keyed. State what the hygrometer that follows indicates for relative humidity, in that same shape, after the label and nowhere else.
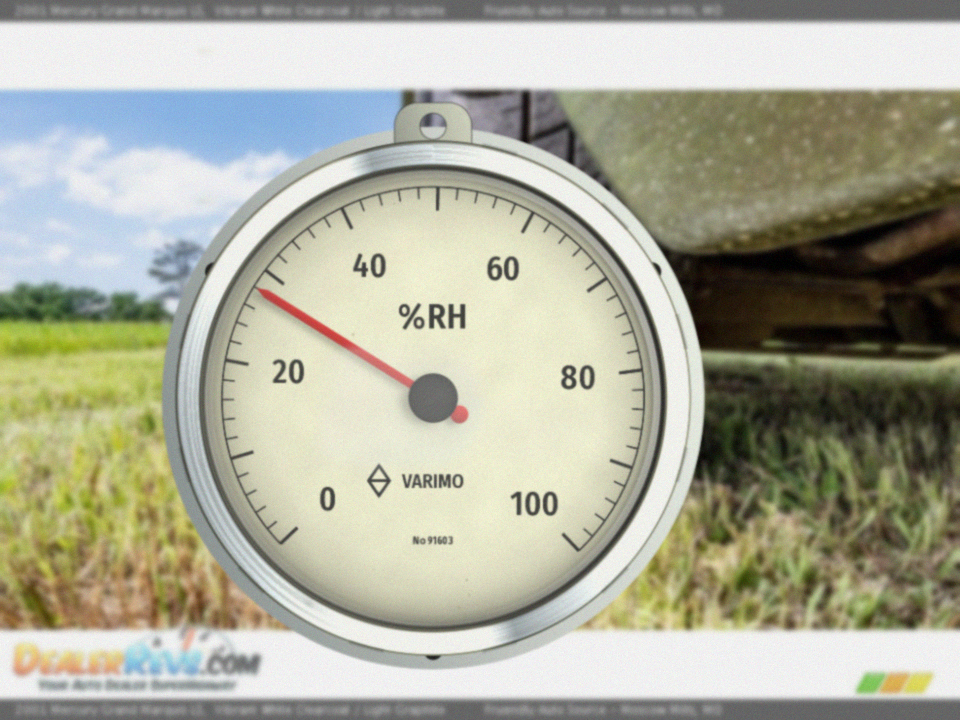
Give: 28,%
